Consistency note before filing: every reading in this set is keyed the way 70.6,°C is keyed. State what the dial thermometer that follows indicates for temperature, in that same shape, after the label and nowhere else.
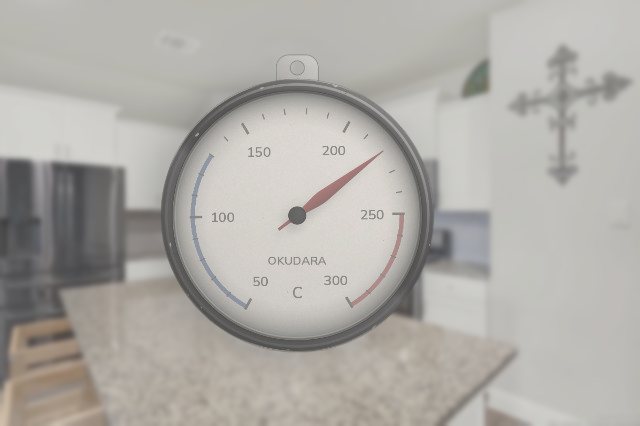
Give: 220,°C
